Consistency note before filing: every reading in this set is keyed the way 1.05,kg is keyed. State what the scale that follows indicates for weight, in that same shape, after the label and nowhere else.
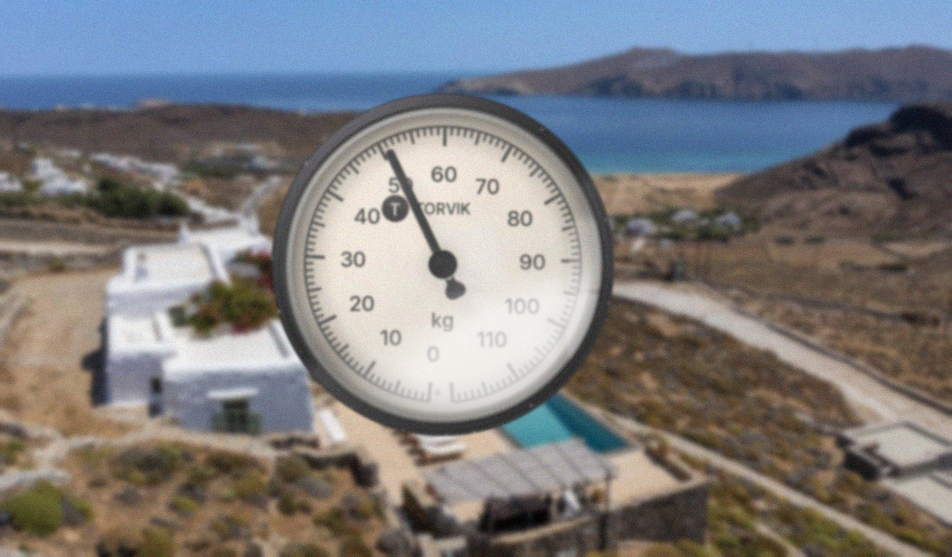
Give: 51,kg
